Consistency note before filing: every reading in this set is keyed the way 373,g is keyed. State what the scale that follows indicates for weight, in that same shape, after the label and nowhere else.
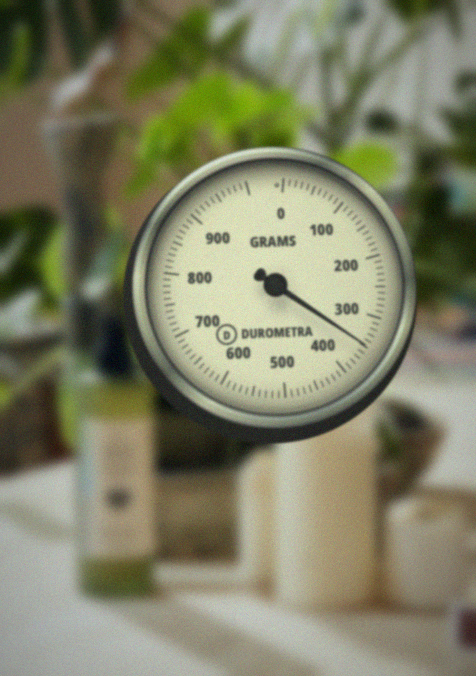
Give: 350,g
